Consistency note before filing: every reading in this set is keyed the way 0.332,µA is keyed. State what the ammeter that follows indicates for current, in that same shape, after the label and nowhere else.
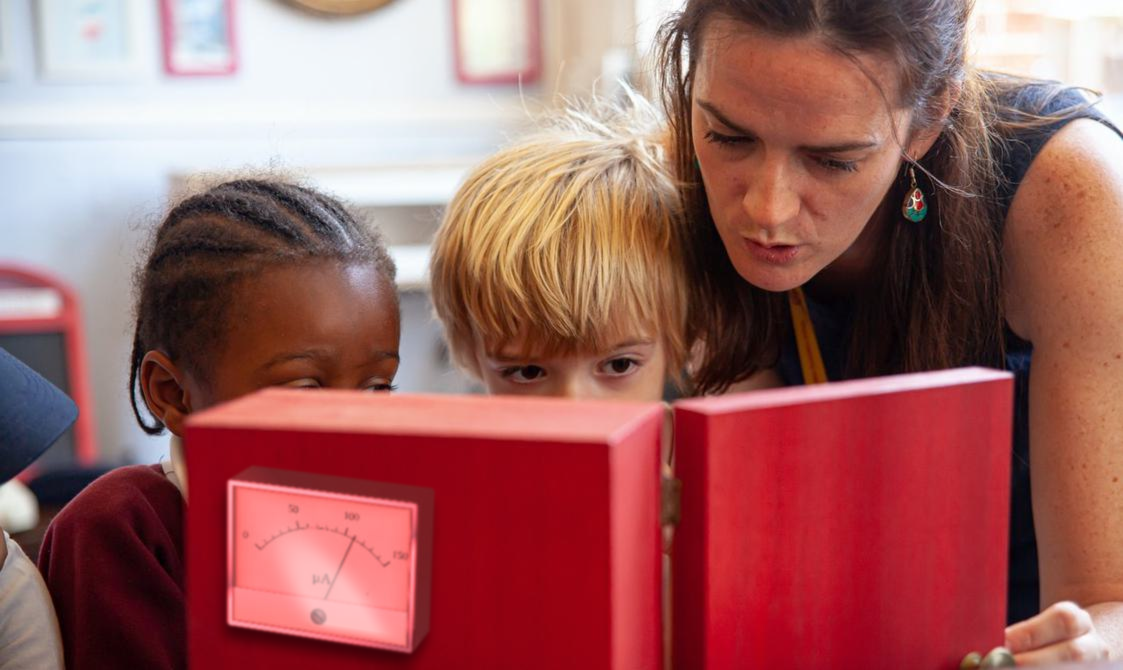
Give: 110,µA
